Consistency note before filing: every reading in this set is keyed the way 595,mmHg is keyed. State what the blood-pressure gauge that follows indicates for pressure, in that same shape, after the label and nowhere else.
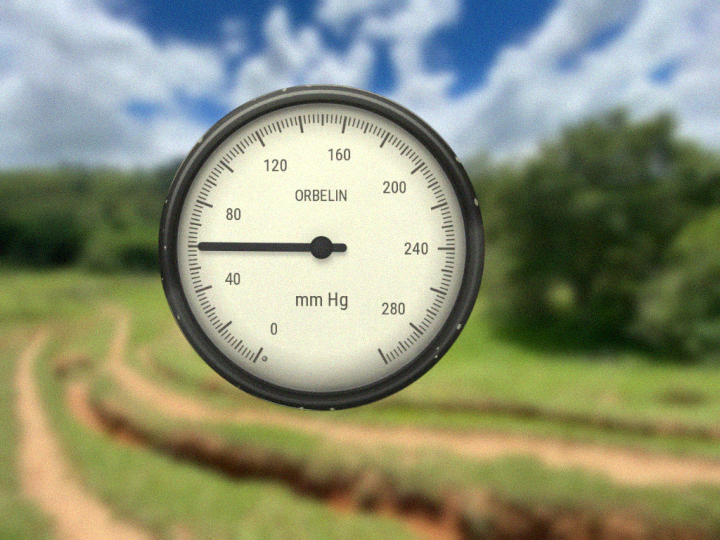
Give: 60,mmHg
